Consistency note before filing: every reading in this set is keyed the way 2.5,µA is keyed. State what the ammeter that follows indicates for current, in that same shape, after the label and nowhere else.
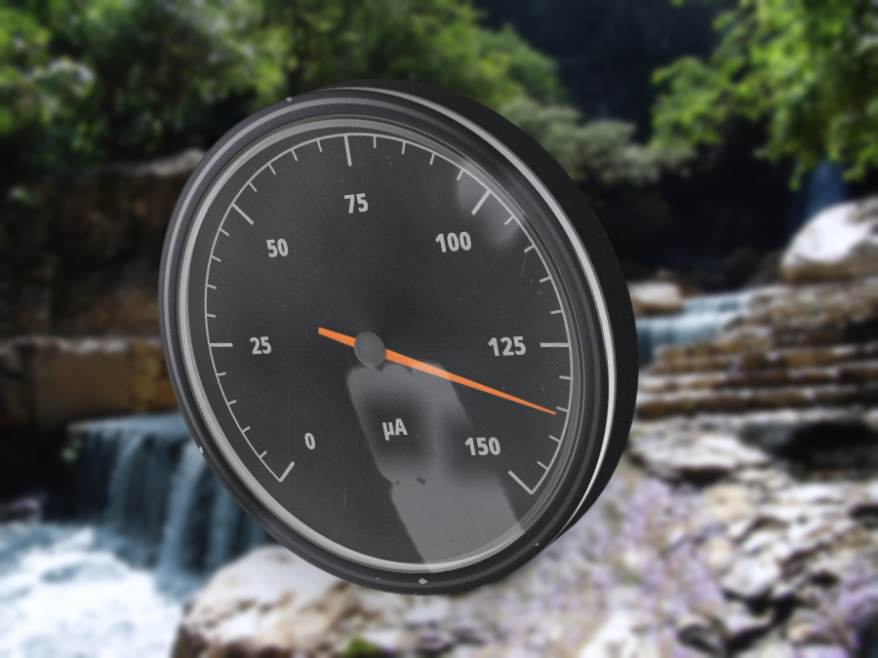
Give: 135,µA
